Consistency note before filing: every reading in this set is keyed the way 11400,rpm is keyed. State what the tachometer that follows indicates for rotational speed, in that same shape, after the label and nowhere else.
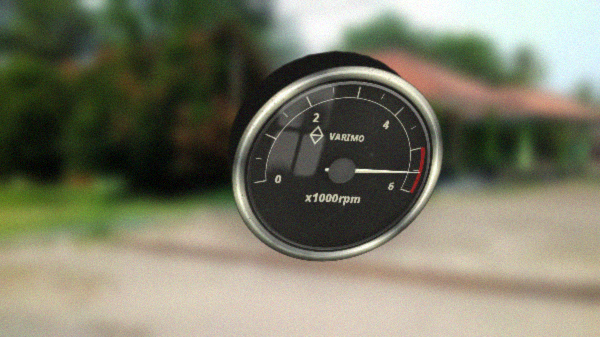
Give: 5500,rpm
